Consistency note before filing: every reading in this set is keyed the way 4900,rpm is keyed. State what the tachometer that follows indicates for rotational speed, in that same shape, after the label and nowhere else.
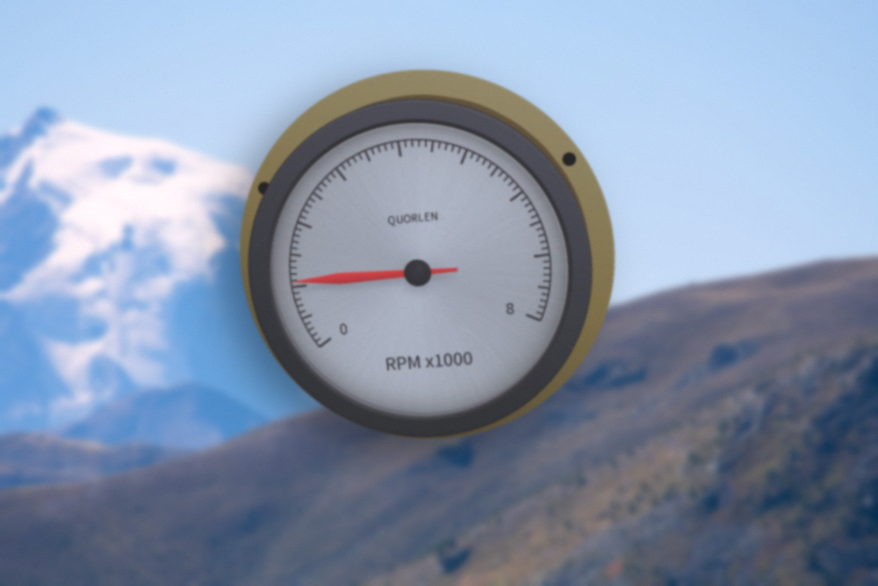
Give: 1100,rpm
